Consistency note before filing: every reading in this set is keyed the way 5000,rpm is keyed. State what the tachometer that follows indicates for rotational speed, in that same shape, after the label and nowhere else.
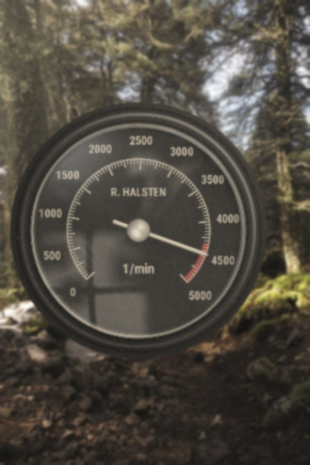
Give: 4500,rpm
